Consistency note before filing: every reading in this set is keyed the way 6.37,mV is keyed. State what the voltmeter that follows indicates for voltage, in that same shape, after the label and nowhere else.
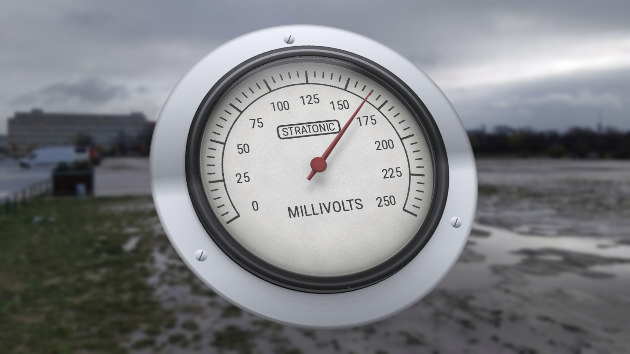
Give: 165,mV
